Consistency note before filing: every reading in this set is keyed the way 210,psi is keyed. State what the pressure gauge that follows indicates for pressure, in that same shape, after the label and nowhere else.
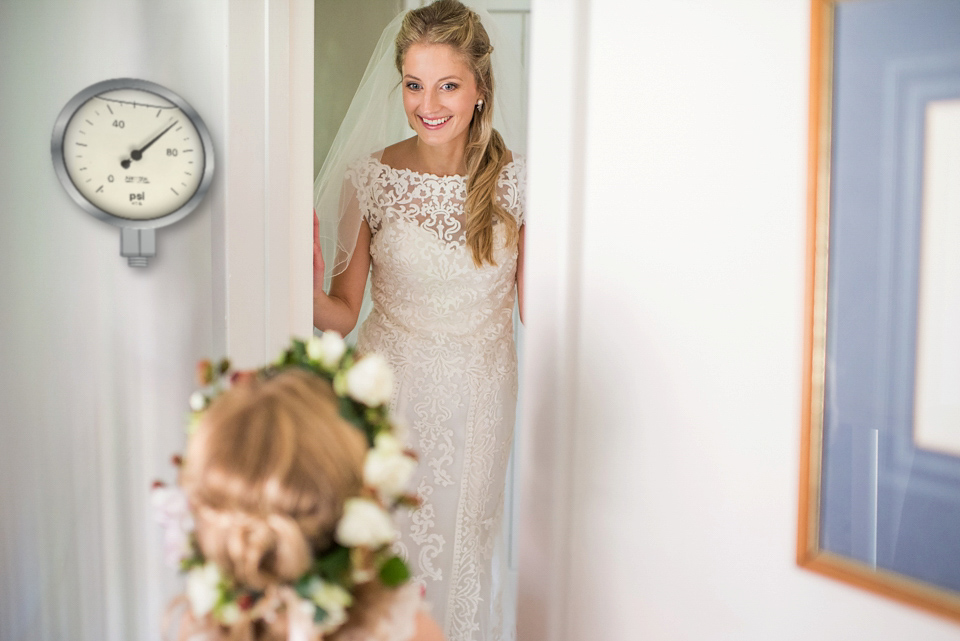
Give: 67.5,psi
